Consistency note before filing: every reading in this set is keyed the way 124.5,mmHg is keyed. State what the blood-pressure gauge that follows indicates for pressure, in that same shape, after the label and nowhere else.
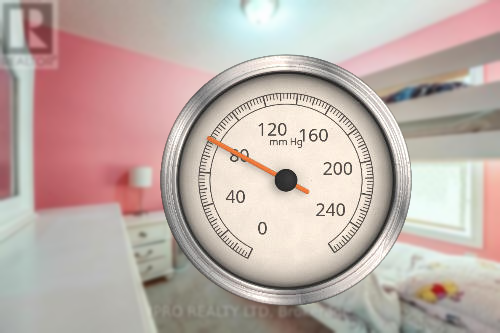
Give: 80,mmHg
